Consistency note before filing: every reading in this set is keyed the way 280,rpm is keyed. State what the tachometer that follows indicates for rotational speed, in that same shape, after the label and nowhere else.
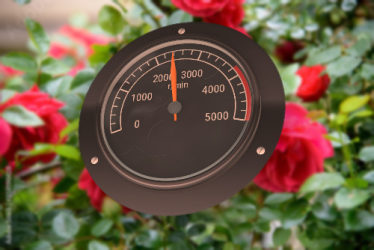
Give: 2400,rpm
